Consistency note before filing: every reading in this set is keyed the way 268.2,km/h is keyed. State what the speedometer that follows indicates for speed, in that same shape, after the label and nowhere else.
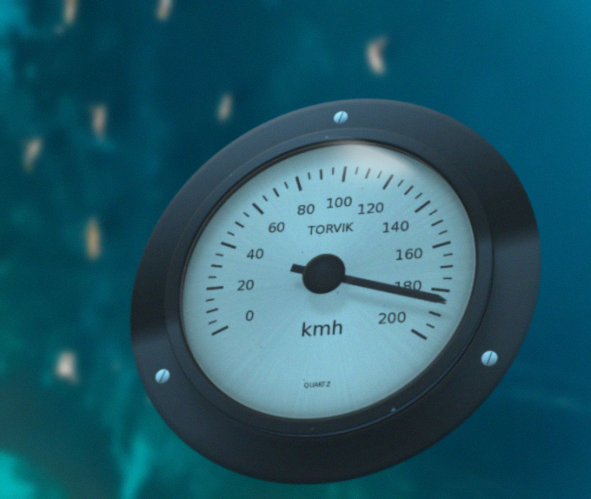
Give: 185,km/h
